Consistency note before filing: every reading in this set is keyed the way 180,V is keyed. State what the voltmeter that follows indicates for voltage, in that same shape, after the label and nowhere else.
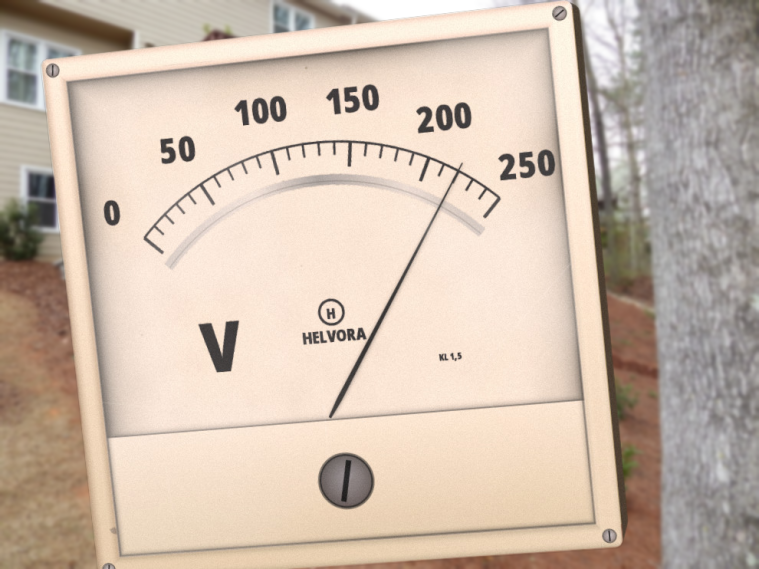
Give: 220,V
